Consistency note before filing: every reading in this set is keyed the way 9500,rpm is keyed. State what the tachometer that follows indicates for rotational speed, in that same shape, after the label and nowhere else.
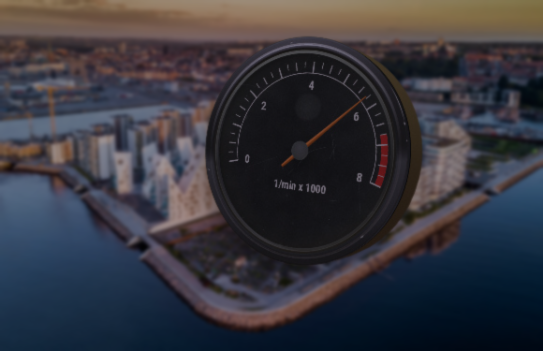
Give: 5750,rpm
